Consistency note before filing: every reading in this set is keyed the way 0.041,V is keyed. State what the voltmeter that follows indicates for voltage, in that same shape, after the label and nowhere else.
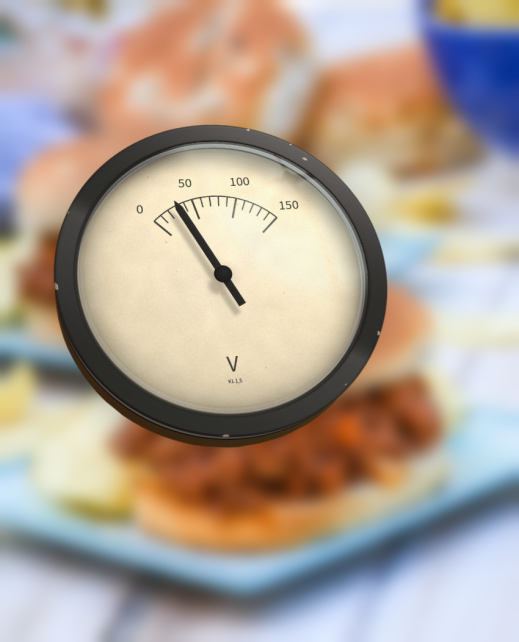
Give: 30,V
